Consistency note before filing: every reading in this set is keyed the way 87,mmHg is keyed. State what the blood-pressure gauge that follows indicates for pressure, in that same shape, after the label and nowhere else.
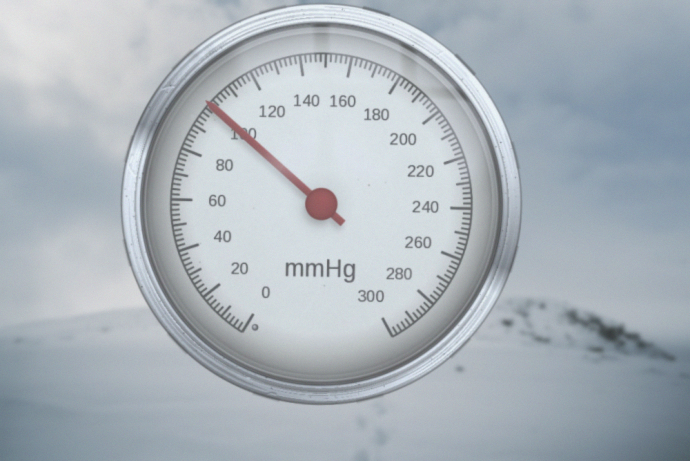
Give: 100,mmHg
